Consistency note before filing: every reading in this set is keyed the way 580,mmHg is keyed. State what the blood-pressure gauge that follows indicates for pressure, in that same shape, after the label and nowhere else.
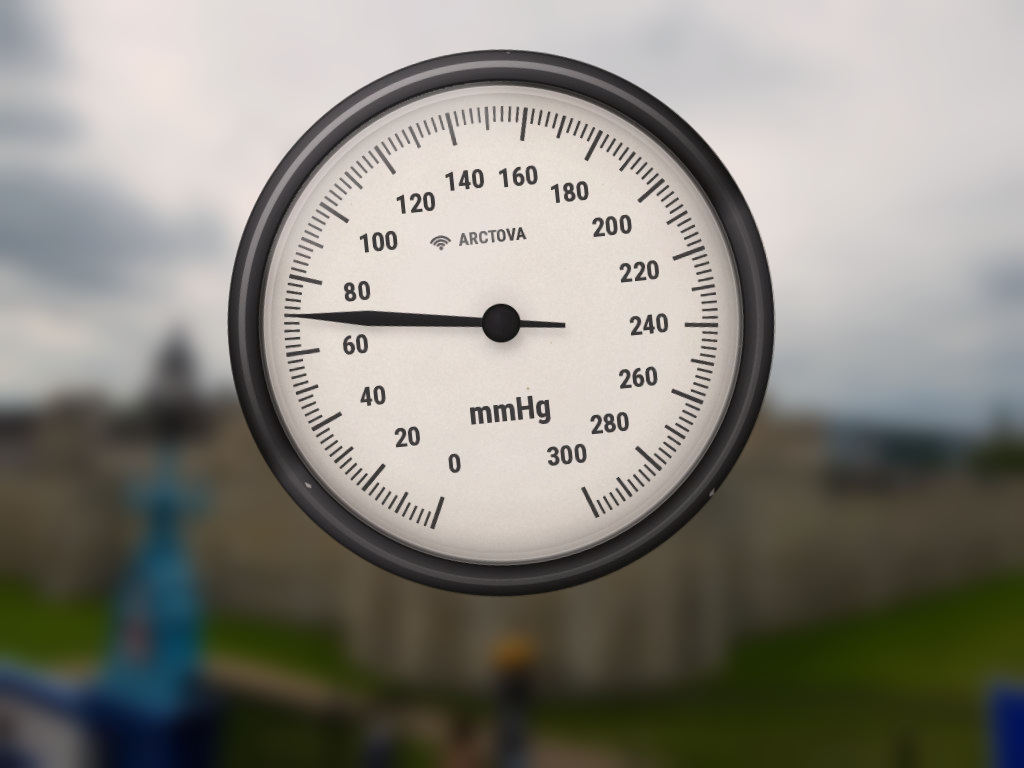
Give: 70,mmHg
